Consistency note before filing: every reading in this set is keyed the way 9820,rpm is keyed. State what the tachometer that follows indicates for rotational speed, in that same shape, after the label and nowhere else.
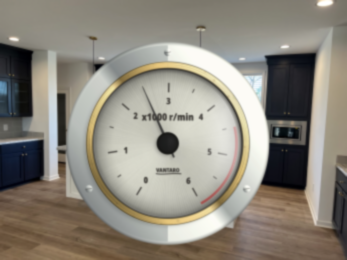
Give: 2500,rpm
